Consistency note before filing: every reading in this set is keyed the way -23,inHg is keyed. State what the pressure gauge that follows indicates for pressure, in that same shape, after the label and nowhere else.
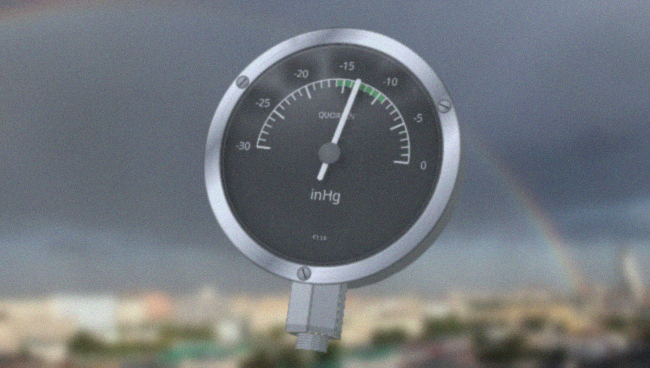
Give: -13,inHg
